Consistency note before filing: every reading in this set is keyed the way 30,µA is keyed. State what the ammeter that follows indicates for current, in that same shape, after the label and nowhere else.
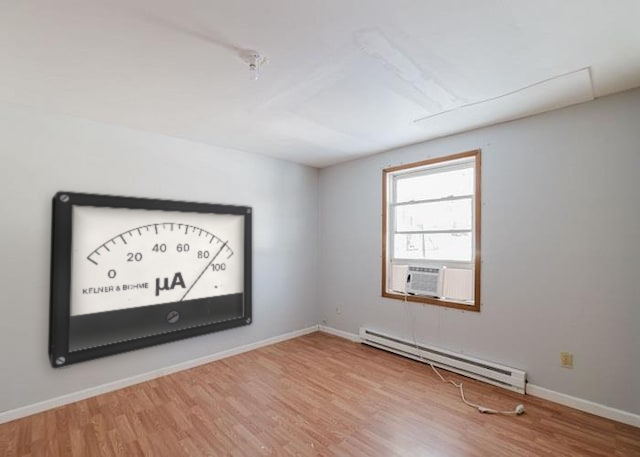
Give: 90,µA
